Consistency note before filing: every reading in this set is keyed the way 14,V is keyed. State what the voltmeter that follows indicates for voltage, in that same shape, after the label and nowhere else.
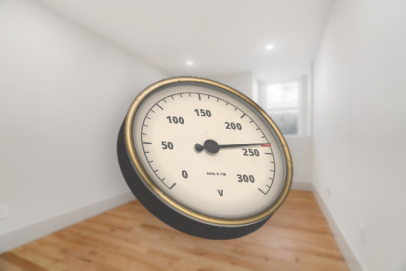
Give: 240,V
